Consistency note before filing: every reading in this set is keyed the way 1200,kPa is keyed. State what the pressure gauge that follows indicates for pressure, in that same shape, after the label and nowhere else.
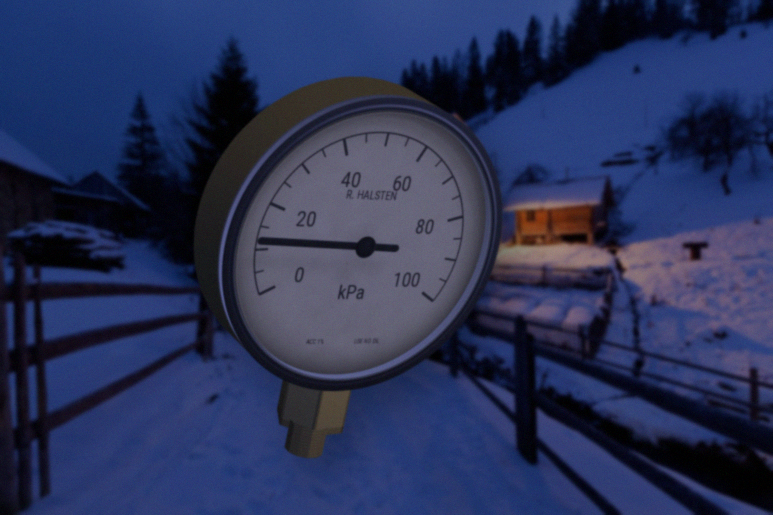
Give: 12.5,kPa
